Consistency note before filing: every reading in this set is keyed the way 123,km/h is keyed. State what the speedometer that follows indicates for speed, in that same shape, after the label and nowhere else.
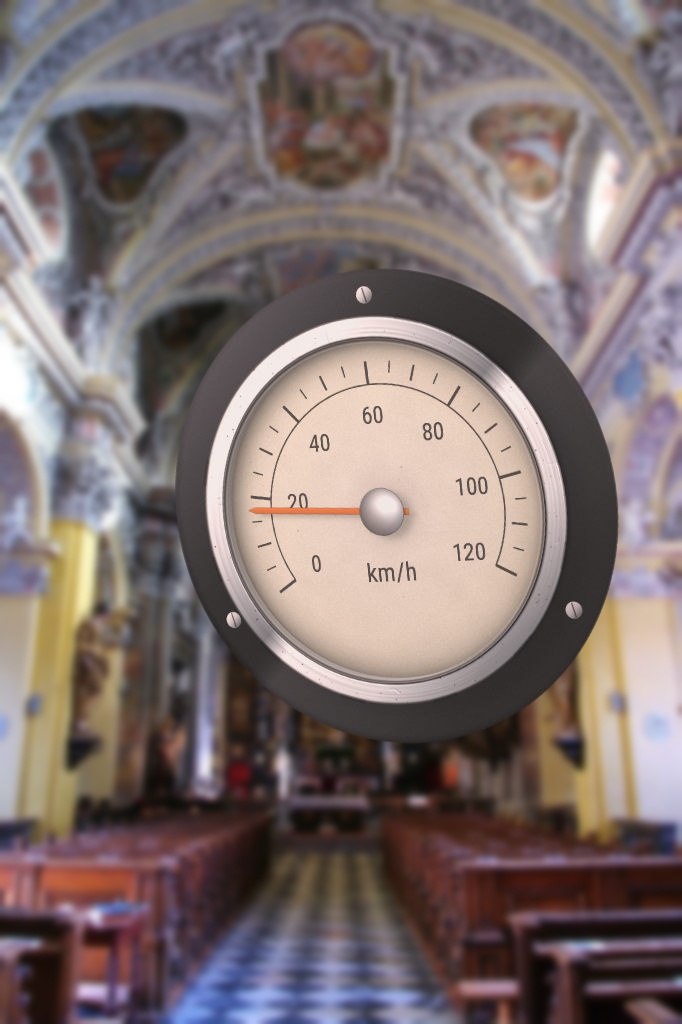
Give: 17.5,km/h
